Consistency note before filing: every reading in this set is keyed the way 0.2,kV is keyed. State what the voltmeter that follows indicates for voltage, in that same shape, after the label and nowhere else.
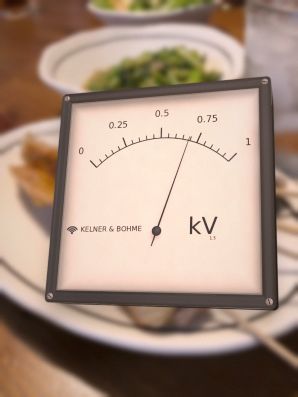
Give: 0.7,kV
